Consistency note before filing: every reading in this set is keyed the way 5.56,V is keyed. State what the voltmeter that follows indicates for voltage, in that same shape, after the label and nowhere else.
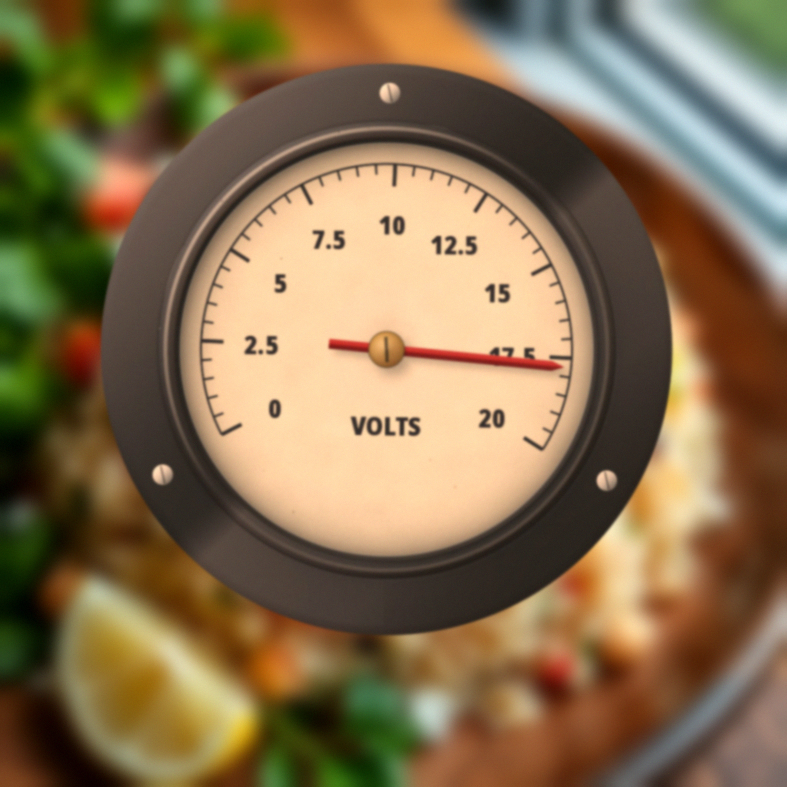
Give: 17.75,V
